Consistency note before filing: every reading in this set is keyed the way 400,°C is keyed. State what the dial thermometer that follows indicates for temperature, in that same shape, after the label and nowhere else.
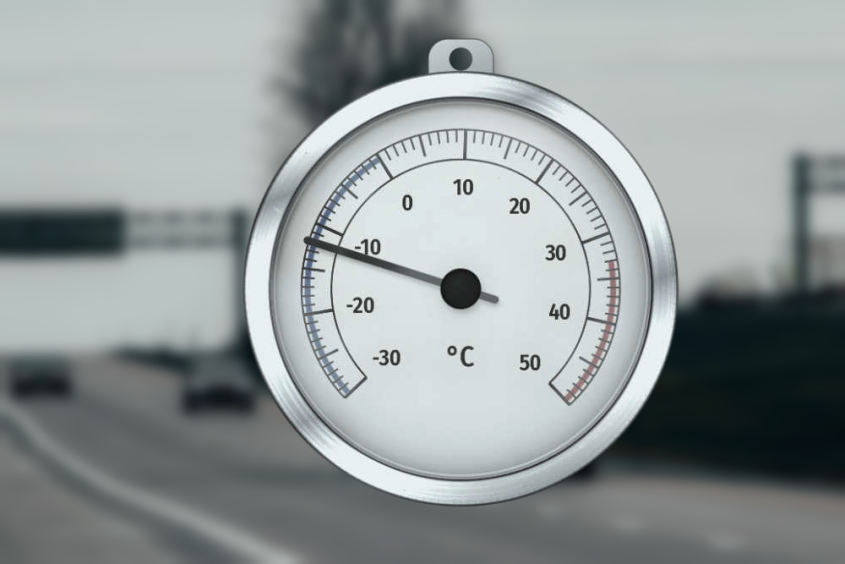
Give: -12,°C
